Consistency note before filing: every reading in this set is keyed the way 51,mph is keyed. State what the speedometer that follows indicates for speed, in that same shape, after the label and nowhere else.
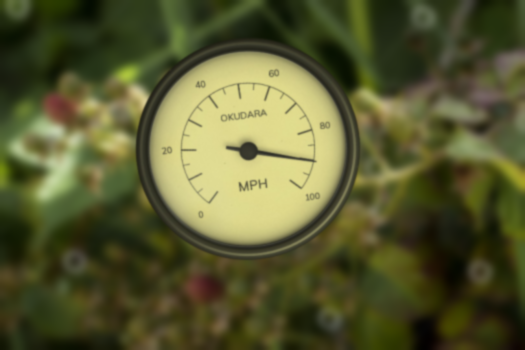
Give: 90,mph
